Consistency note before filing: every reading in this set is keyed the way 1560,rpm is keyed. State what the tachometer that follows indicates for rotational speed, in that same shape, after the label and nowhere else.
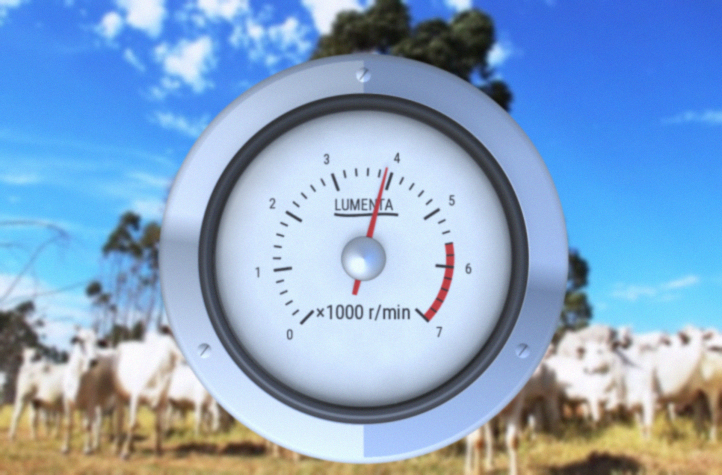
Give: 3900,rpm
